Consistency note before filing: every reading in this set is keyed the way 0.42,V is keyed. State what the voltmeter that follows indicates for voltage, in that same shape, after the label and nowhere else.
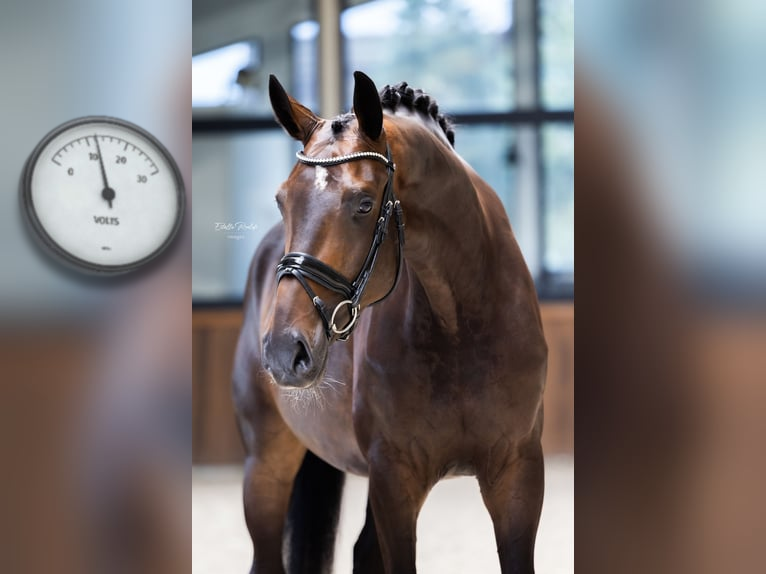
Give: 12,V
